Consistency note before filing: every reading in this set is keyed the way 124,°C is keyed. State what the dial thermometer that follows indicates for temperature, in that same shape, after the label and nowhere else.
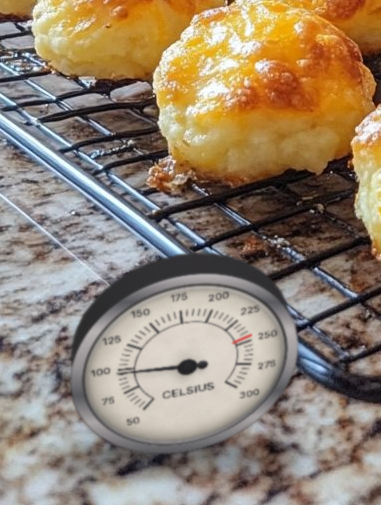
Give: 100,°C
